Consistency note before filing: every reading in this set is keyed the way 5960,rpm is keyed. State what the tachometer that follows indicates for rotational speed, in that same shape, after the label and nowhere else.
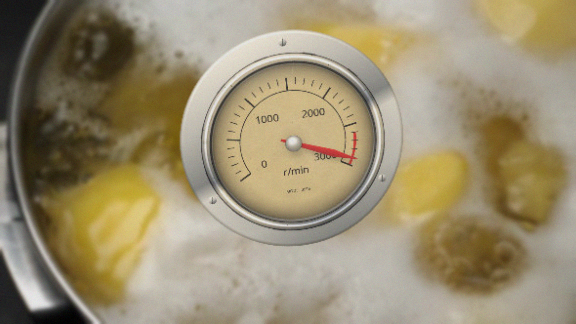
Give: 2900,rpm
